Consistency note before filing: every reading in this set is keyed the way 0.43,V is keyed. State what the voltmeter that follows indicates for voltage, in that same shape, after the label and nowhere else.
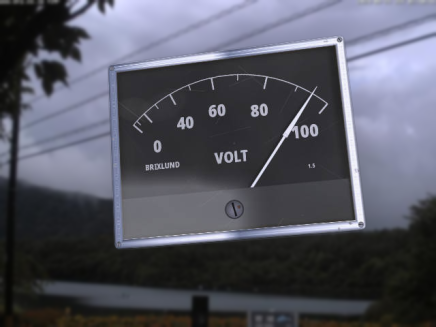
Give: 95,V
